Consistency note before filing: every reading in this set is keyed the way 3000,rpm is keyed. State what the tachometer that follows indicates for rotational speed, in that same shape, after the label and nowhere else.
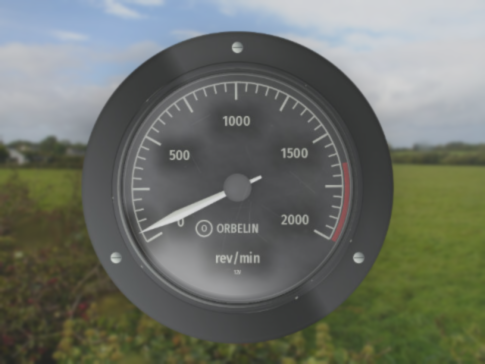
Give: 50,rpm
